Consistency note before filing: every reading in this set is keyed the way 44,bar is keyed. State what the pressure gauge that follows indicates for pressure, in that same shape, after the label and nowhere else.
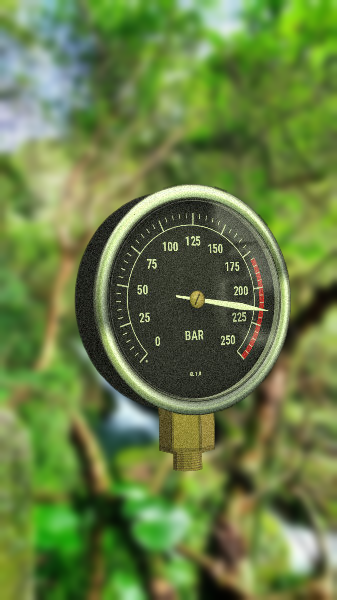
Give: 215,bar
